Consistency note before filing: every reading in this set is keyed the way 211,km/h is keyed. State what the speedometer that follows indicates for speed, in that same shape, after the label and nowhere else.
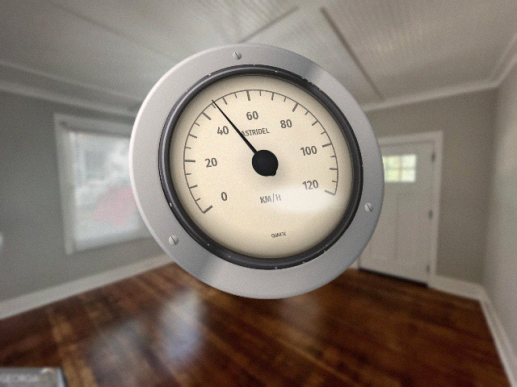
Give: 45,km/h
